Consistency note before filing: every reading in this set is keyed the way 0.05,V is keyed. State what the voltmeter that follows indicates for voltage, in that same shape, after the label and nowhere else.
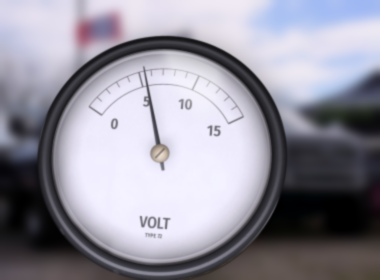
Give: 5.5,V
